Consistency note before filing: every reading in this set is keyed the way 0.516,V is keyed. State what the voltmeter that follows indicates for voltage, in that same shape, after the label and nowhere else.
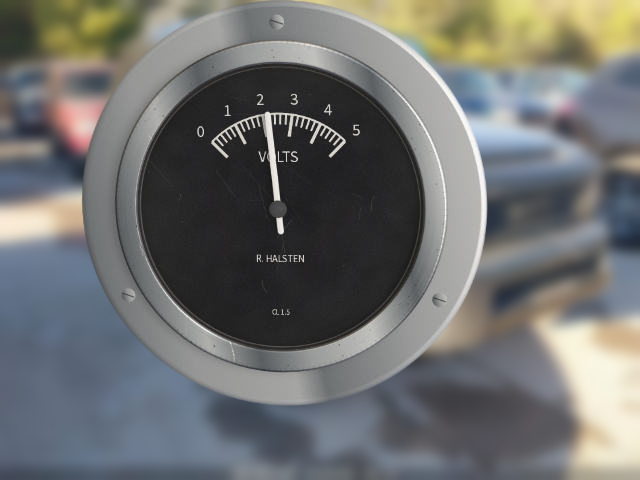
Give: 2.2,V
